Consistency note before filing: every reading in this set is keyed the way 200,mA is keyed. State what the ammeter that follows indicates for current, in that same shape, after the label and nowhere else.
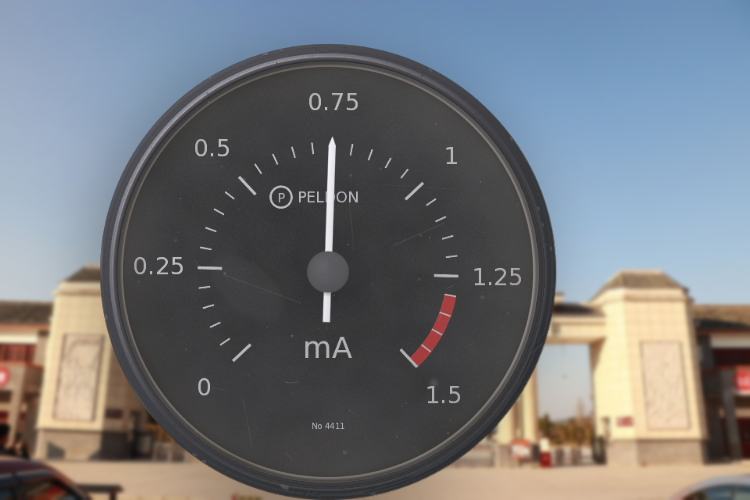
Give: 0.75,mA
